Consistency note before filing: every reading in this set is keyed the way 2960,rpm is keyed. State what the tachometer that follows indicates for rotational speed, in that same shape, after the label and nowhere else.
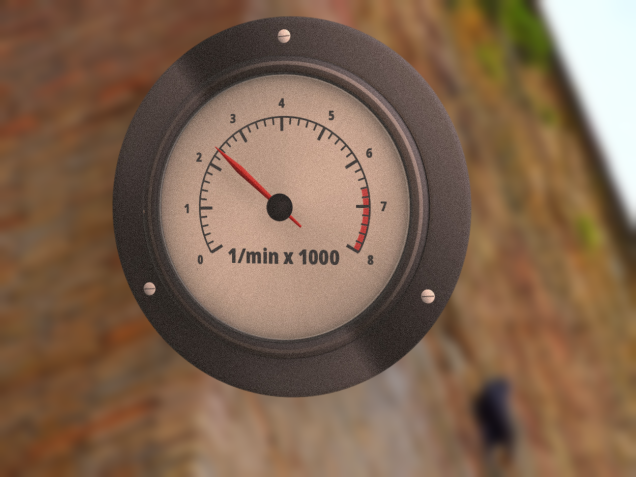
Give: 2400,rpm
